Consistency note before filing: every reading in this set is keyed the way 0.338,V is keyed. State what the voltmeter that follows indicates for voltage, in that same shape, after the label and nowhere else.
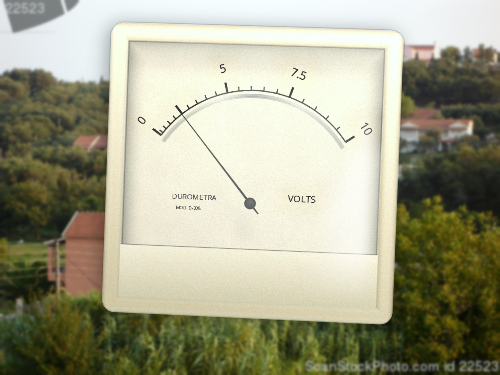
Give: 2.5,V
